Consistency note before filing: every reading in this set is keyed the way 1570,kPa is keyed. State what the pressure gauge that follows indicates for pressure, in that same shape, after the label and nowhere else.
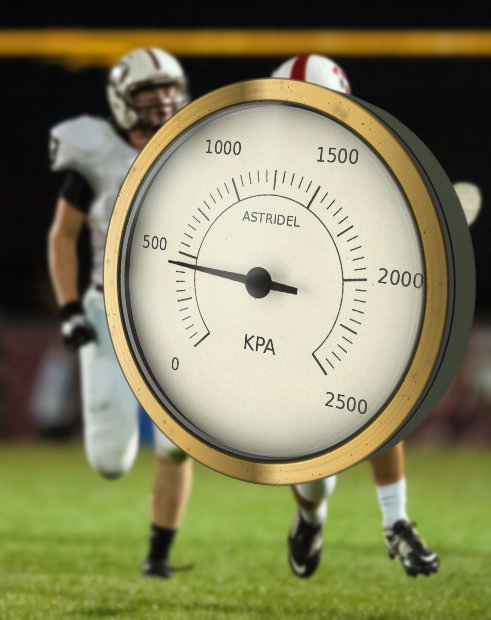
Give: 450,kPa
